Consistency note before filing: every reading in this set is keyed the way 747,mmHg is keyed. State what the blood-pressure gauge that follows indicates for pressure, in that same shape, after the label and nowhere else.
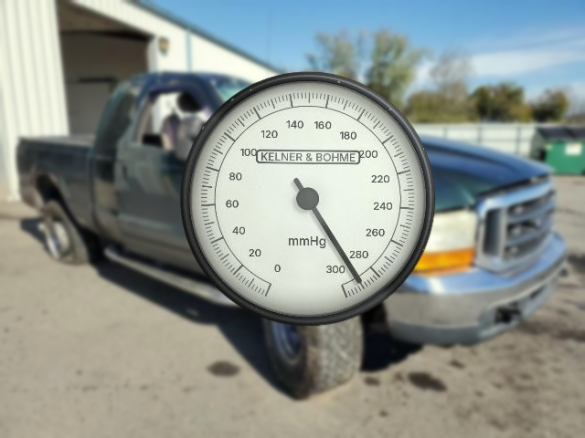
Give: 290,mmHg
